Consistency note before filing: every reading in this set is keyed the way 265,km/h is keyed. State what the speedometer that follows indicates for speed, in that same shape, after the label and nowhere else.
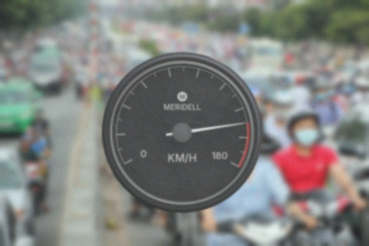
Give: 150,km/h
